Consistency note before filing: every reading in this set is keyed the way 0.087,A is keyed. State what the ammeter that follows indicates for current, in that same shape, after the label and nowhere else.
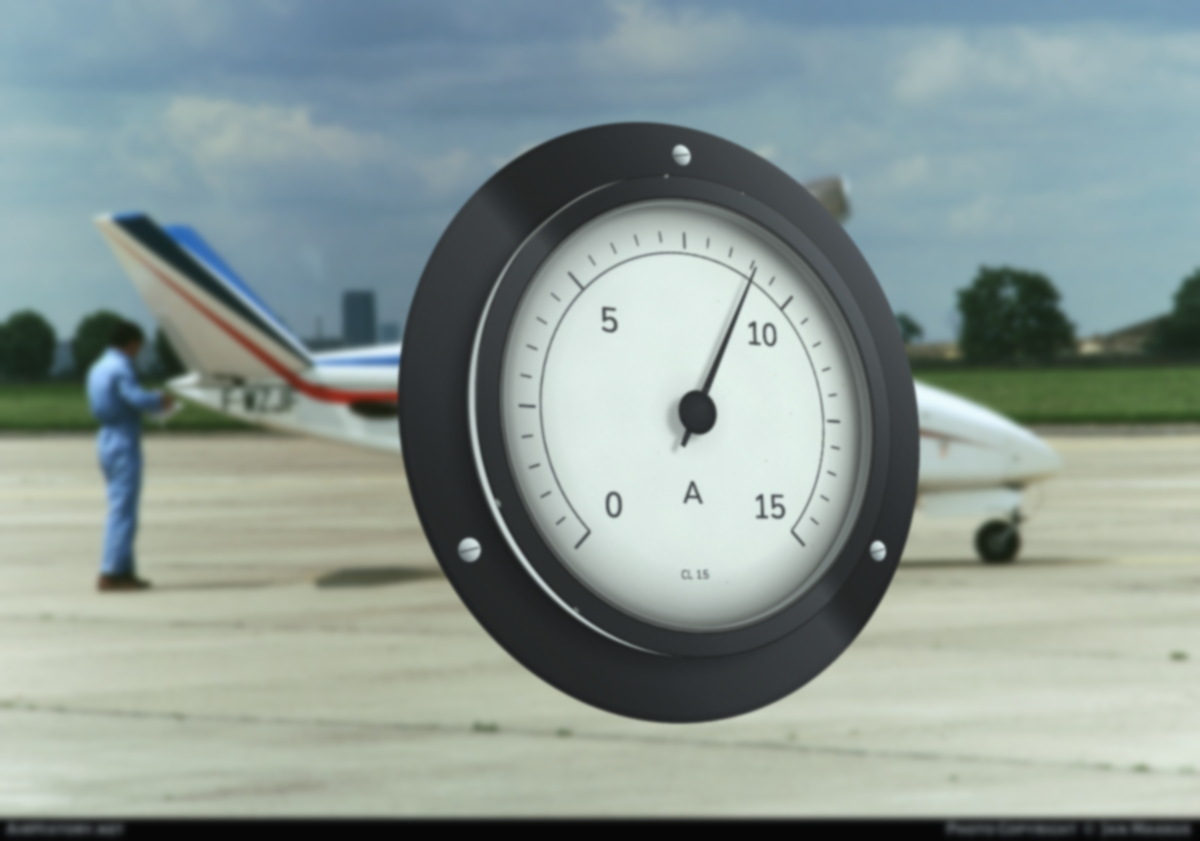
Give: 9,A
